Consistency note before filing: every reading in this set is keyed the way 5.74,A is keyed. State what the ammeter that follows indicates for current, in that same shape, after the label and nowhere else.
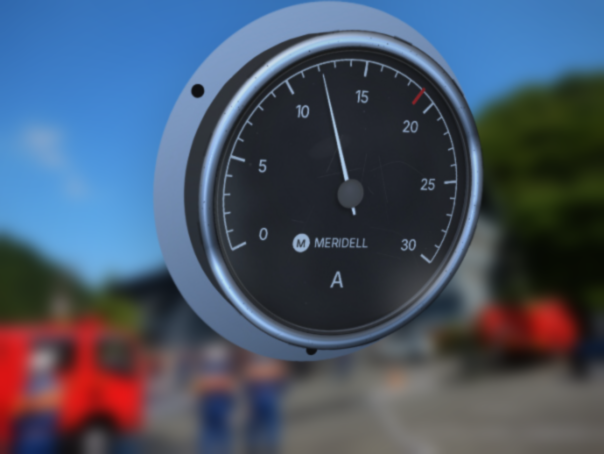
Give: 12,A
